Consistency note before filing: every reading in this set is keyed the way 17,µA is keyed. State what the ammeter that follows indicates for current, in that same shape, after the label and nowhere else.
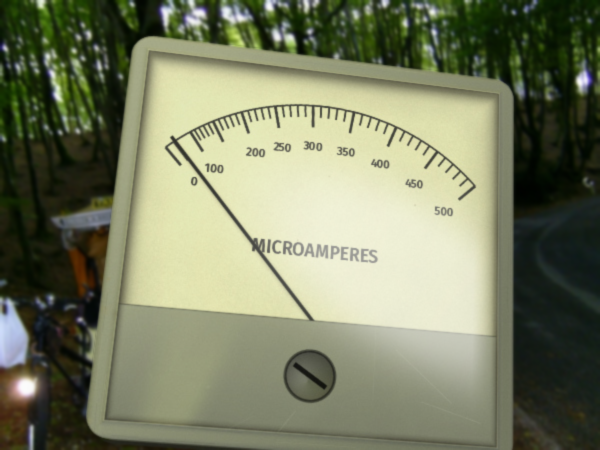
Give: 50,µA
